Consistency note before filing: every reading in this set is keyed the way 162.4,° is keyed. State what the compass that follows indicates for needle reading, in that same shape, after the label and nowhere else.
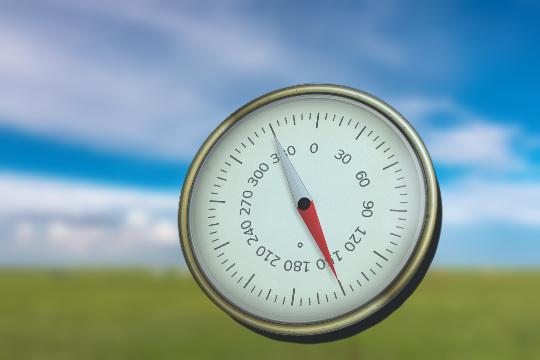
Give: 150,°
